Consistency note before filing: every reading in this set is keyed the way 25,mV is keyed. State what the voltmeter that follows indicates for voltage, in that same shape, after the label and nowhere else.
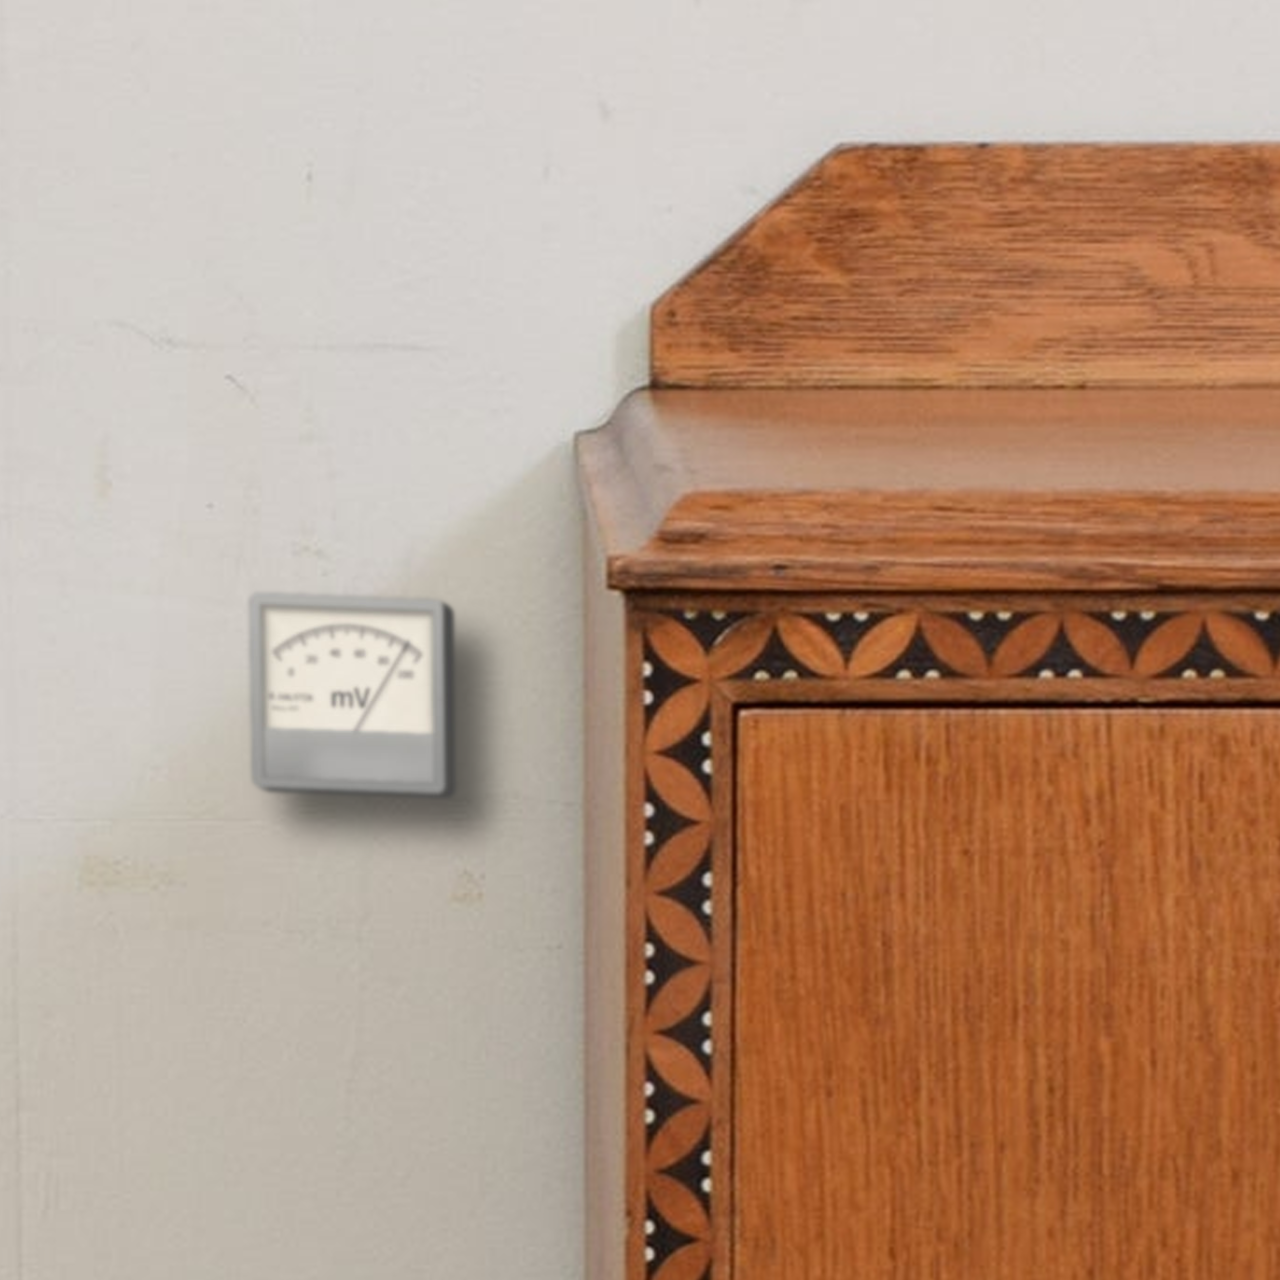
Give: 90,mV
